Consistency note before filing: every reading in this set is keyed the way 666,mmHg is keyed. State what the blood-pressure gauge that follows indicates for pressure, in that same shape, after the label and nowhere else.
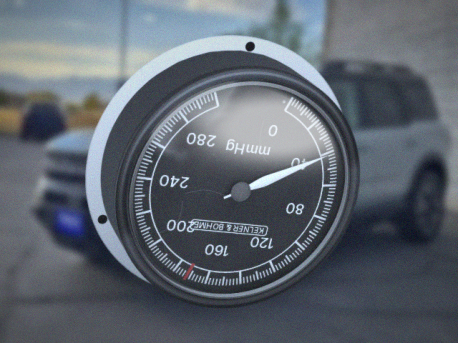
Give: 40,mmHg
